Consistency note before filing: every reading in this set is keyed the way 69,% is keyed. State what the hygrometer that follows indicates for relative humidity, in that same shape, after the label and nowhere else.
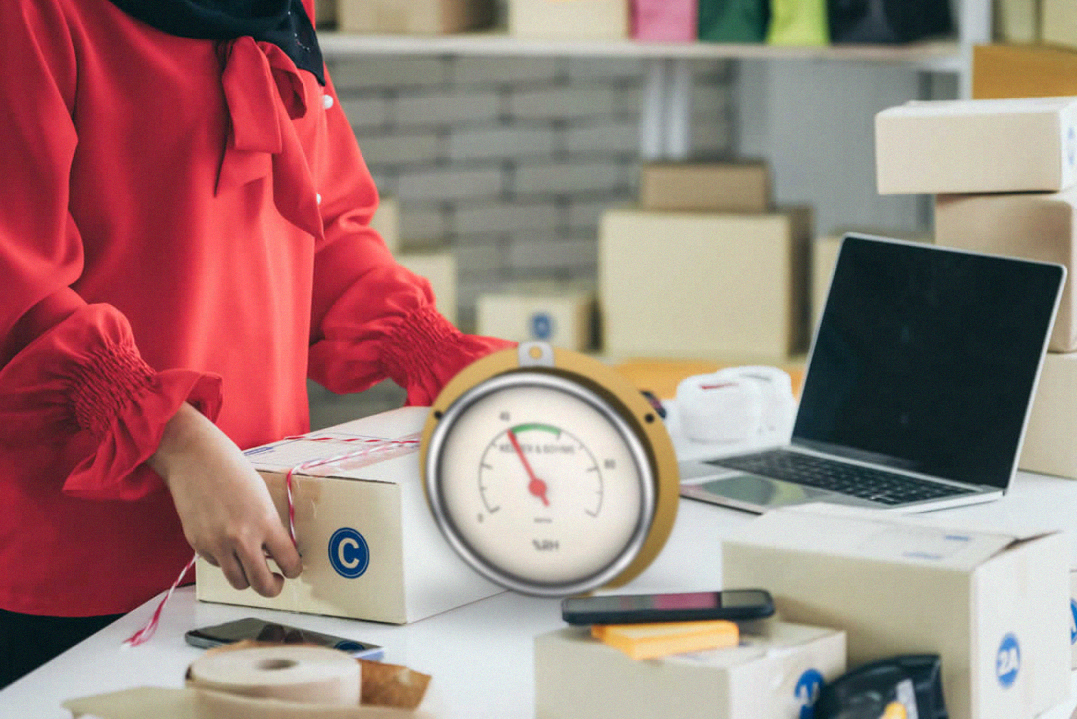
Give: 40,%
